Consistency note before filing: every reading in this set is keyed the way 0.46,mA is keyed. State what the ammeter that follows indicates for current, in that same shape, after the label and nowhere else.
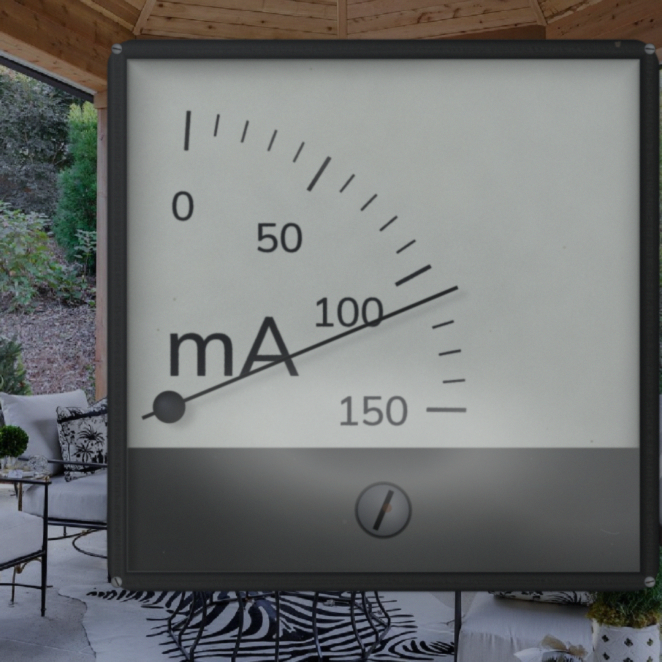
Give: 110,mA
